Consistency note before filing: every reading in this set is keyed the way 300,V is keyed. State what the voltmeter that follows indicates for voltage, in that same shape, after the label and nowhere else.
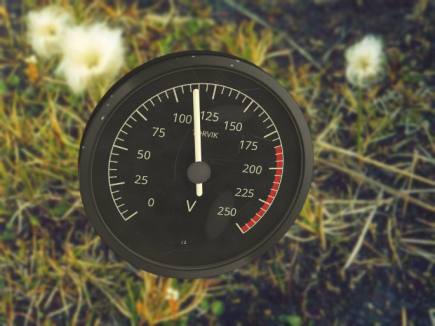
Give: 112.5,V
